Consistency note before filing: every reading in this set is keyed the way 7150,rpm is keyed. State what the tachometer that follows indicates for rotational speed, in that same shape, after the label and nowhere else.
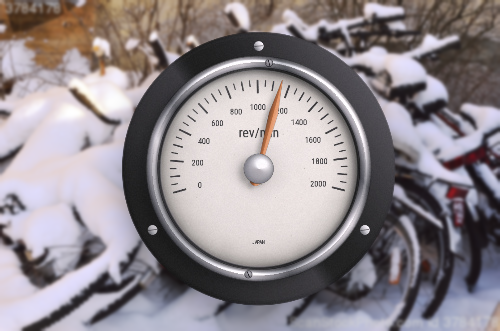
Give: 1150,rpm
